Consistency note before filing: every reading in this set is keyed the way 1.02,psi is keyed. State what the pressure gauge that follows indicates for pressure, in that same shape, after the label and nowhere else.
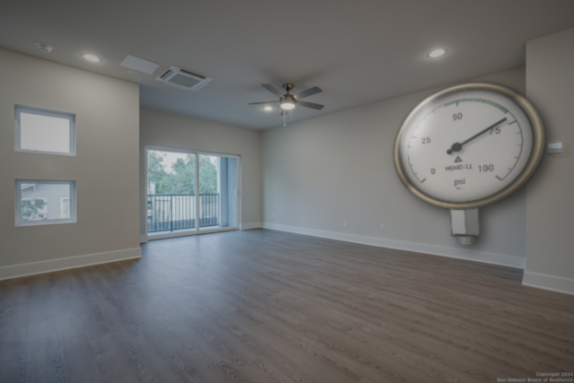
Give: 72.5,psi
